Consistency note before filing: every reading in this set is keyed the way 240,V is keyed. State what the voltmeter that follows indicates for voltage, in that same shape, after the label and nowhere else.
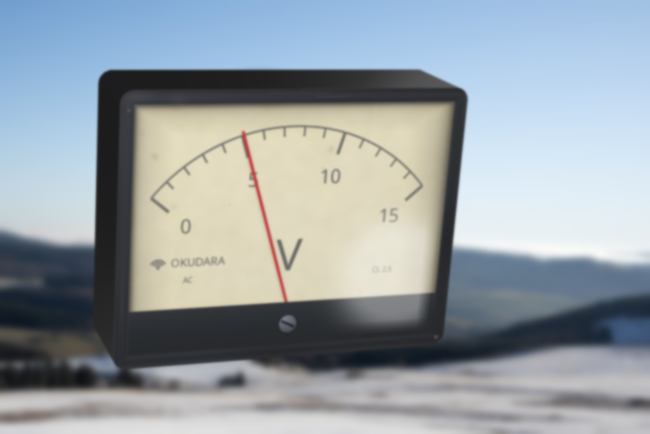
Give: 5,V
